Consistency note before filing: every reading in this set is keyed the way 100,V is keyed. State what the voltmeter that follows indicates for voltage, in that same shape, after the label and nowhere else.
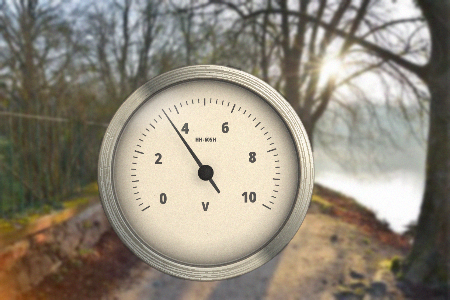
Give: 3.6,V
